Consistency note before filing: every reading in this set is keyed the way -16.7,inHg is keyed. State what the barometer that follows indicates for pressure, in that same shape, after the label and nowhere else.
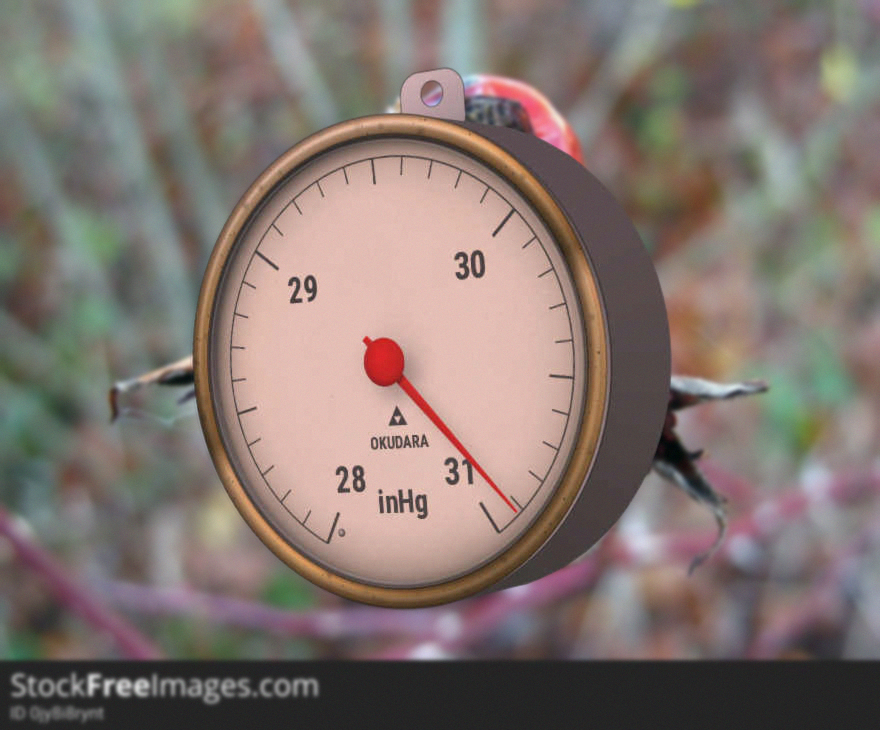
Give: 30.9,inHg
